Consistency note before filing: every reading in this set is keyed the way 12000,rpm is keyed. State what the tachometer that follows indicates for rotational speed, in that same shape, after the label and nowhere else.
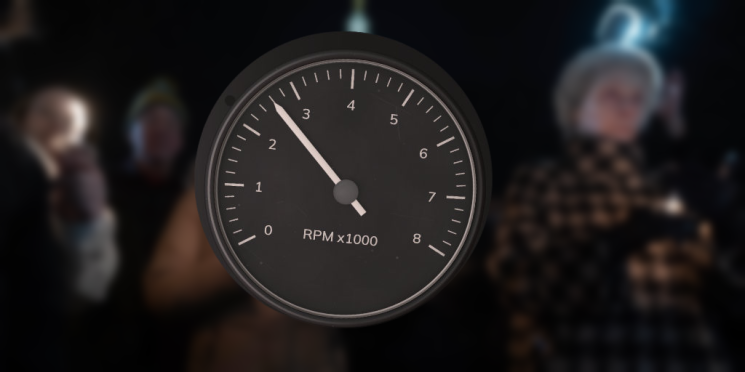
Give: 2600,rpm
